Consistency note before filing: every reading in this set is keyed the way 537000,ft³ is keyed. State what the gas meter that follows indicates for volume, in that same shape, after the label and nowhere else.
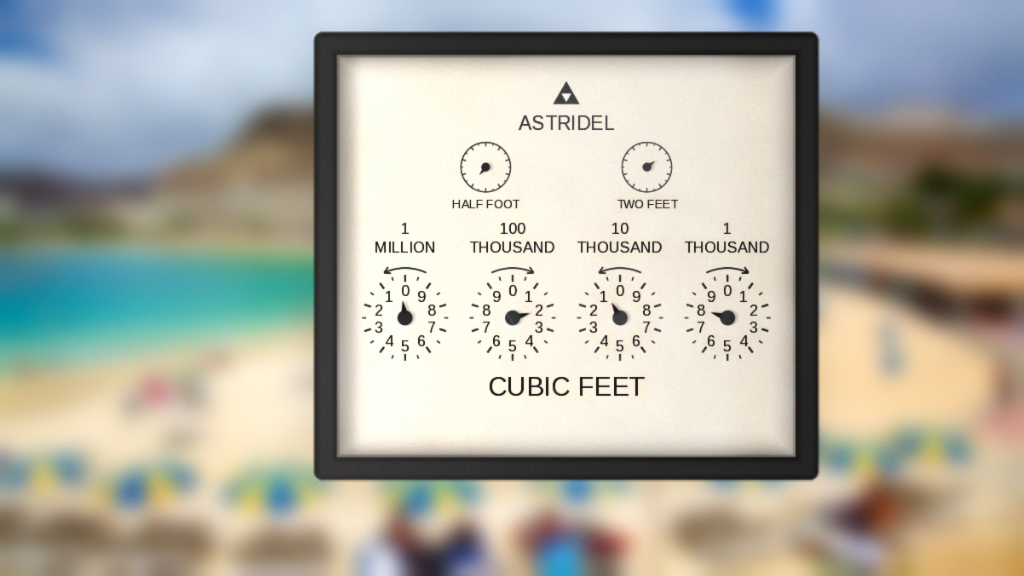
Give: 20800,ft³
